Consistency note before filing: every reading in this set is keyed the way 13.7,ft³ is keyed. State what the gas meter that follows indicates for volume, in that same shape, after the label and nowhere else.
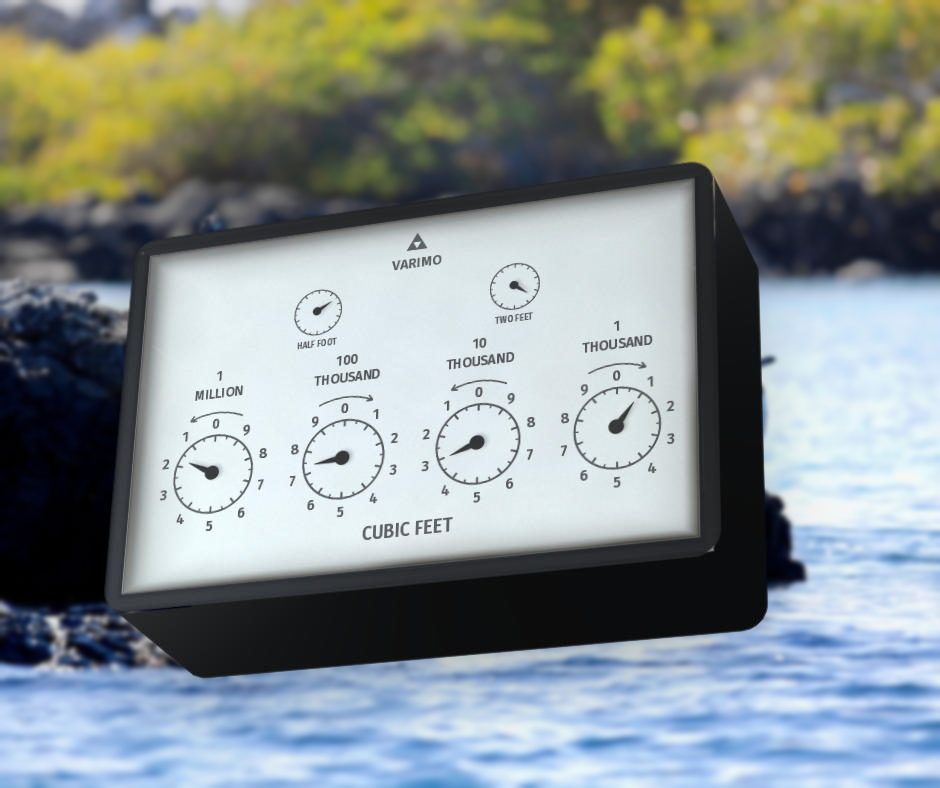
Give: 173100,ft³
